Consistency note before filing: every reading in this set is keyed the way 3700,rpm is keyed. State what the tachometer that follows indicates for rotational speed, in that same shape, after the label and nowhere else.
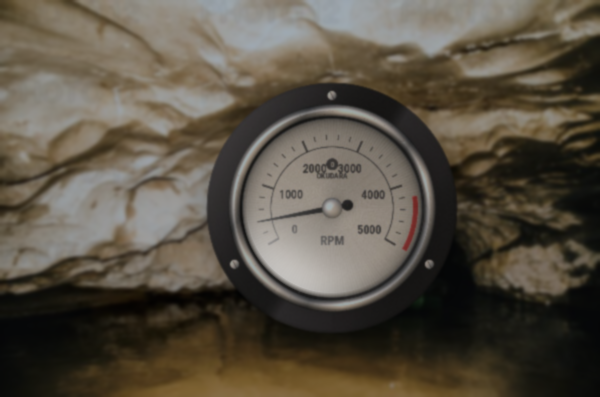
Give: 400,rpm
